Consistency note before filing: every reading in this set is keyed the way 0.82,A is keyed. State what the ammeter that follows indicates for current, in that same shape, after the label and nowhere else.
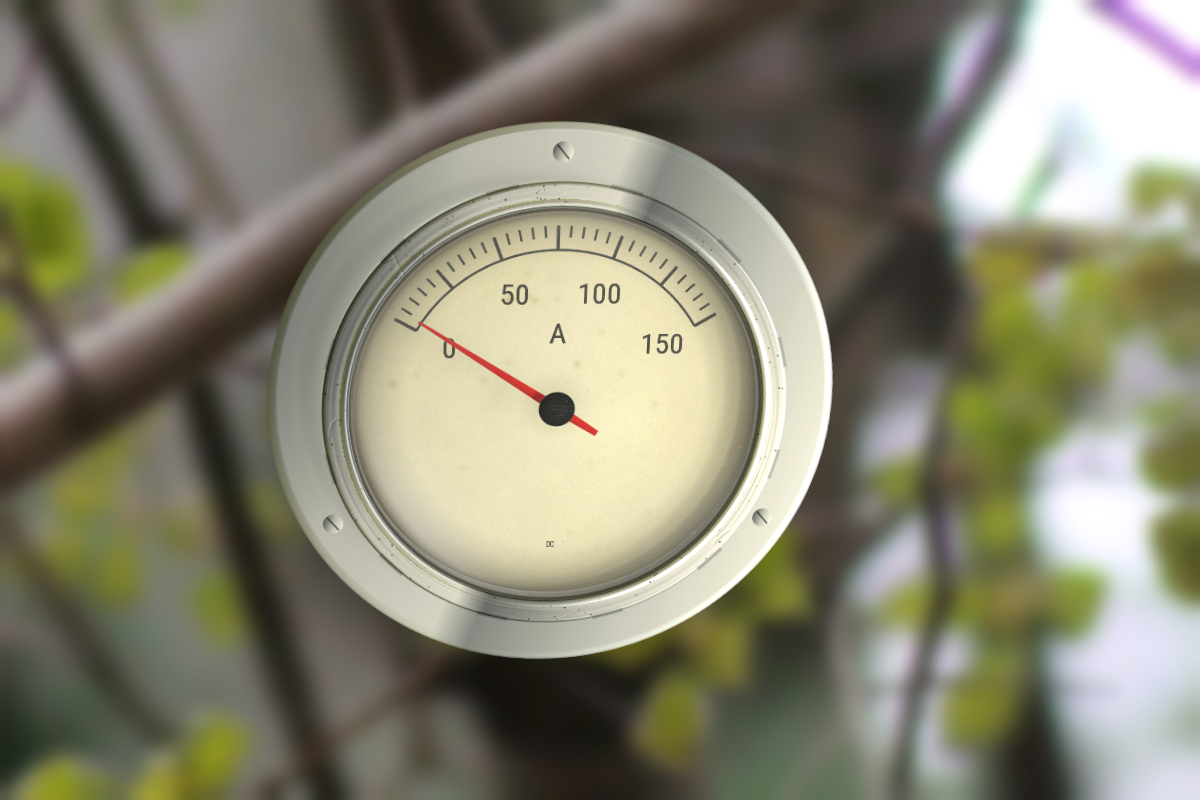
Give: 5,A
